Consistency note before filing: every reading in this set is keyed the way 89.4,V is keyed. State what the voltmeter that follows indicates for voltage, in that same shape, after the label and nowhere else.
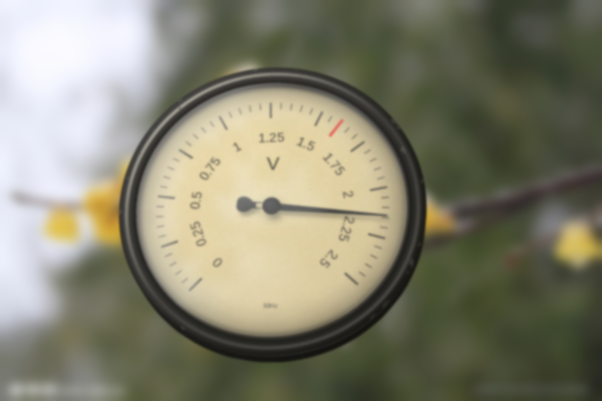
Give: 2.15,V
